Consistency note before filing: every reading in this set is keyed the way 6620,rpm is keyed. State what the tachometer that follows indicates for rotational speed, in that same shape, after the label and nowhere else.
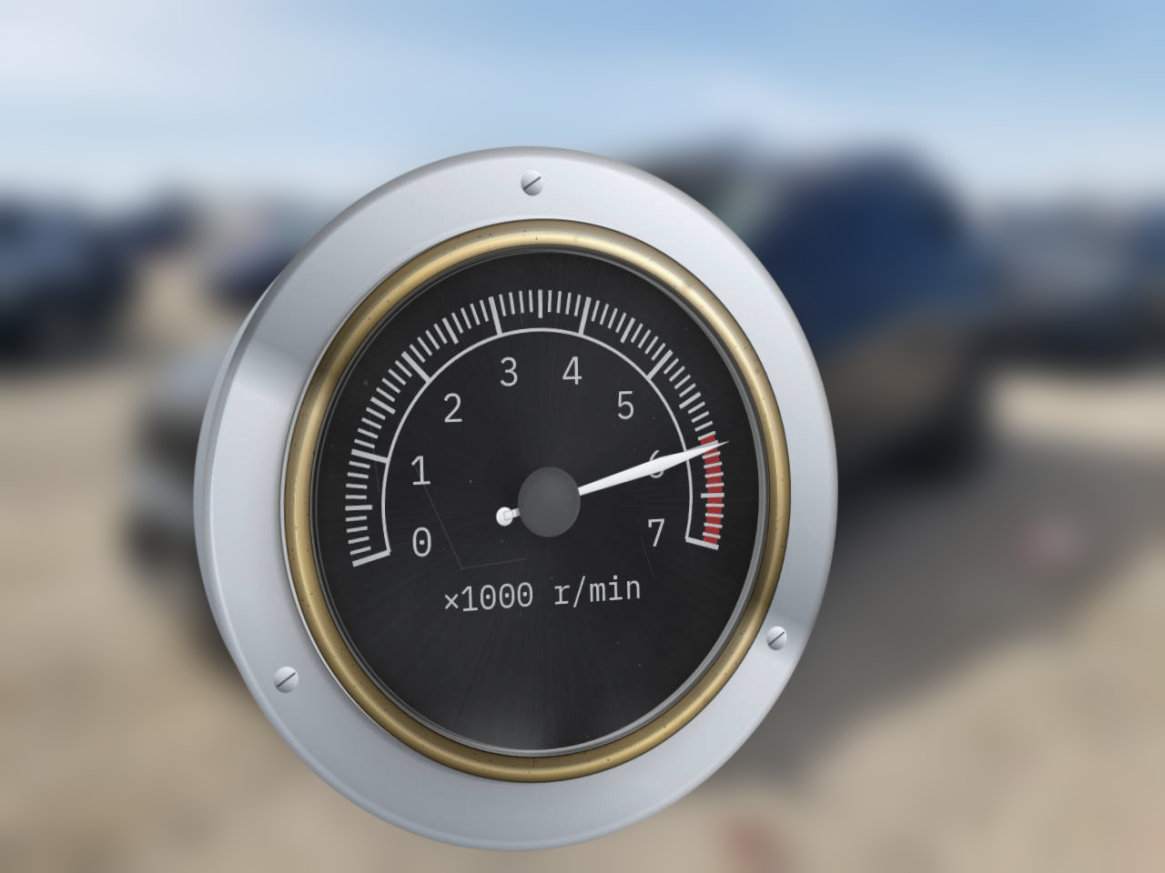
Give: 6000,rpm
